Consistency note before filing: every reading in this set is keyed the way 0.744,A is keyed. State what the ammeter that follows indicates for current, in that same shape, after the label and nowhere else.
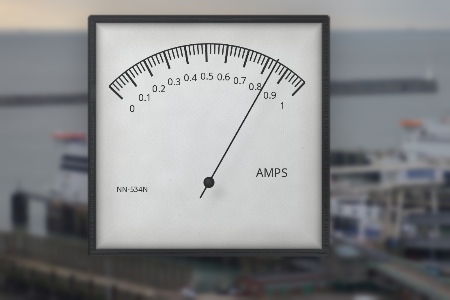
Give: 0.84,A
